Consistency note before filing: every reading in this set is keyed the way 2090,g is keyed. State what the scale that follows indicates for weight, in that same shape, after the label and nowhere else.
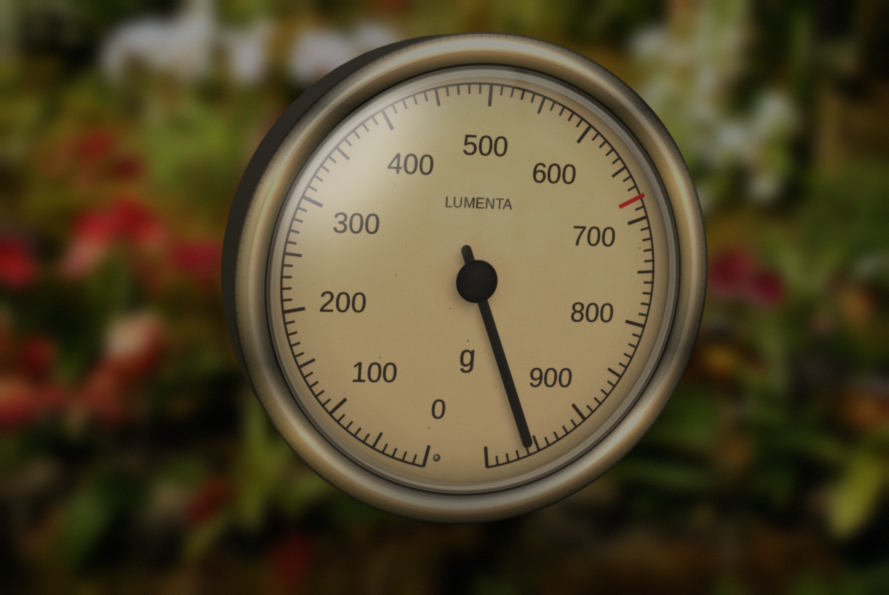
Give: 960,g
